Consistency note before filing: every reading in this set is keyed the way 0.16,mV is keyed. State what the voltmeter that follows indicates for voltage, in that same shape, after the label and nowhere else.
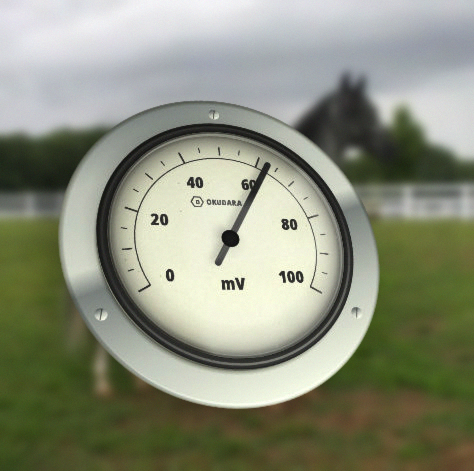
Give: 62.5,mV
